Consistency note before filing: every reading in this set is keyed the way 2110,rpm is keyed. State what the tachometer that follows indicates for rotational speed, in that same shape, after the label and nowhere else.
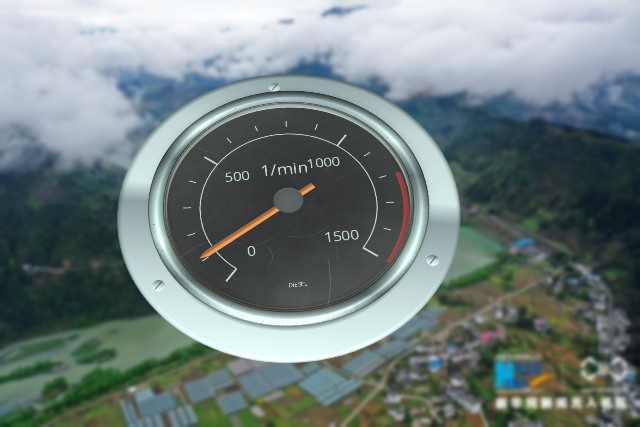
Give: 100,rpm
